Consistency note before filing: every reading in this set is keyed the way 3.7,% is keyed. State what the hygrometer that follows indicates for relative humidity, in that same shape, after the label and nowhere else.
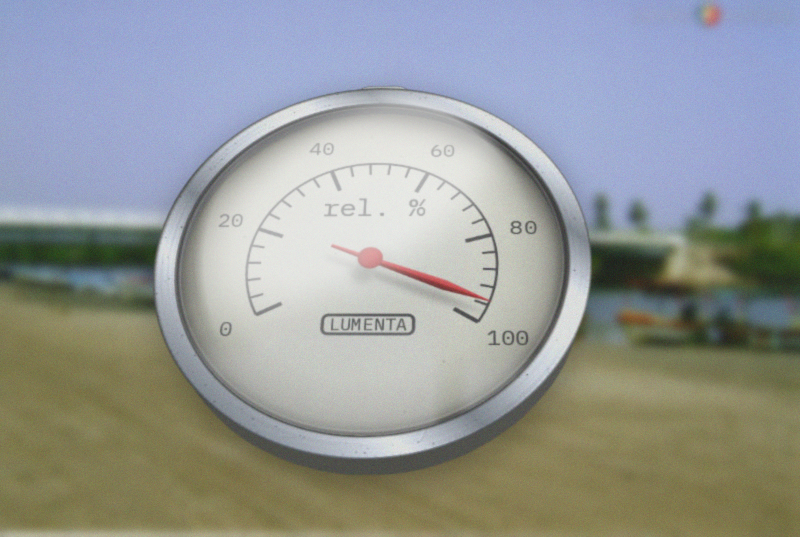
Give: 96,%
